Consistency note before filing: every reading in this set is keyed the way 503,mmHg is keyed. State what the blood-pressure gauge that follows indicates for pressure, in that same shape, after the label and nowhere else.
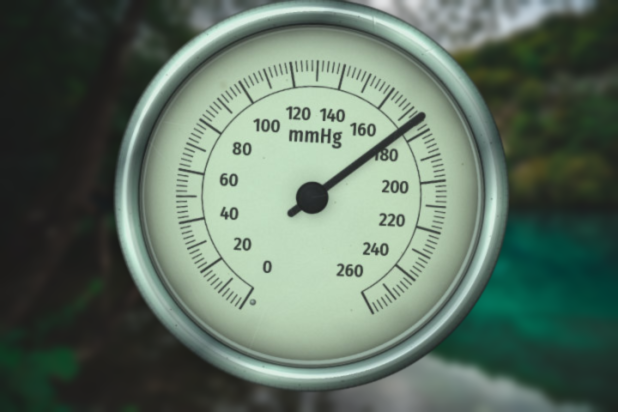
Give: 174,mmHg
